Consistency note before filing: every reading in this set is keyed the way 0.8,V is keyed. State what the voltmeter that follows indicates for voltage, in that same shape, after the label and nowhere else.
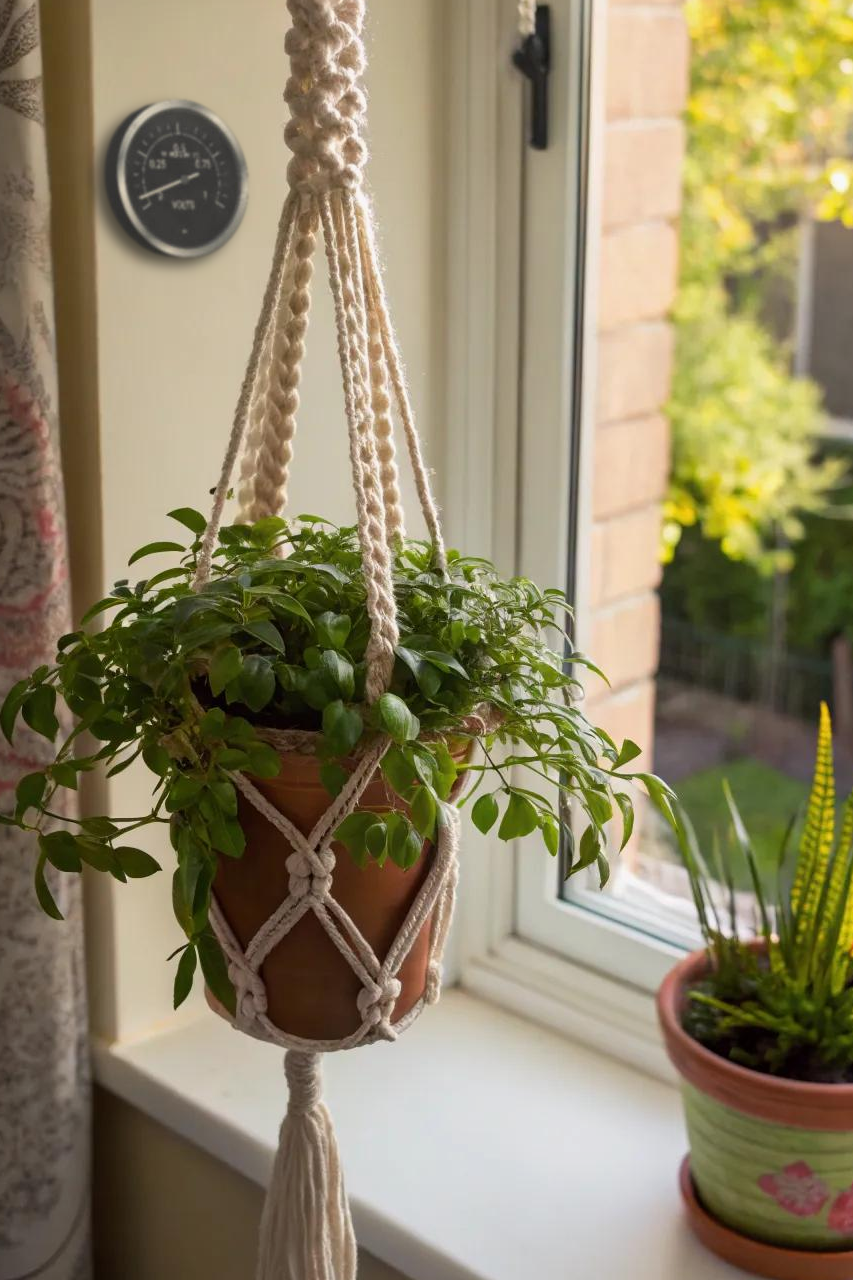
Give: 0.05,V
